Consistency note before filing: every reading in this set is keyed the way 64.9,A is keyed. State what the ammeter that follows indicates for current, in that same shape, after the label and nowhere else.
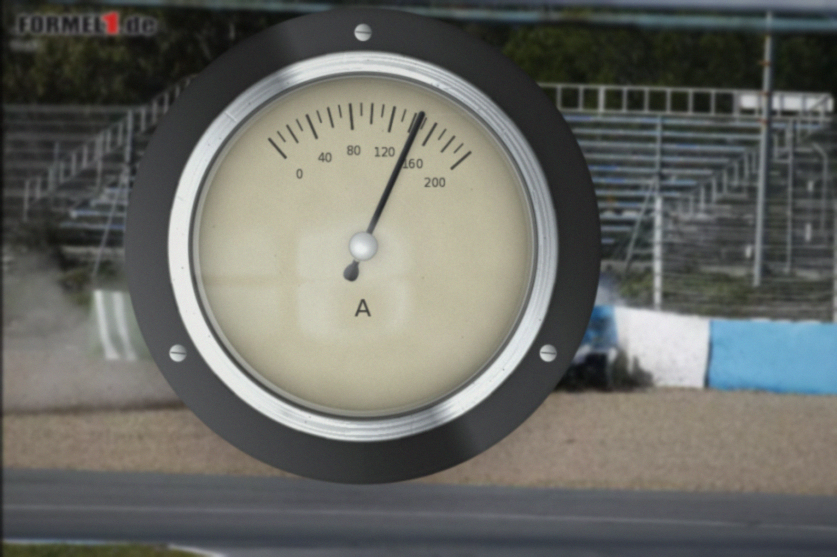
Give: 145,A
